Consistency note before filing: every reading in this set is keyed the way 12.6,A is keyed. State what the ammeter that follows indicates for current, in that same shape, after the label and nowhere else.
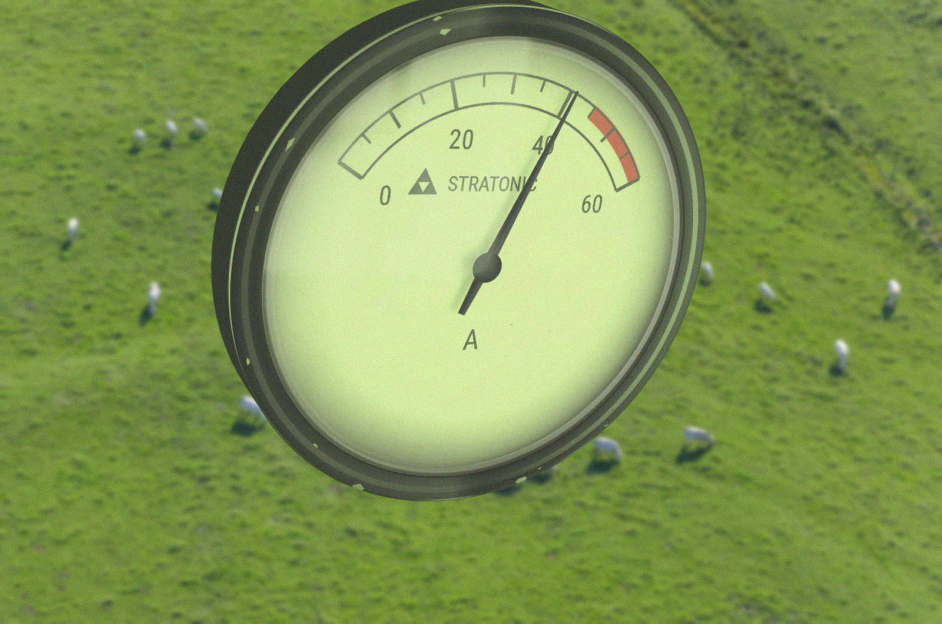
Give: 40,A
